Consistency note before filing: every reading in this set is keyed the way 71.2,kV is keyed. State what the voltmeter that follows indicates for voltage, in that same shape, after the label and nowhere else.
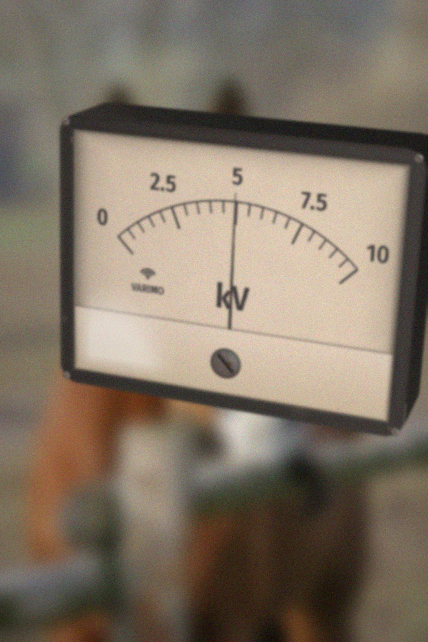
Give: 5,kV
